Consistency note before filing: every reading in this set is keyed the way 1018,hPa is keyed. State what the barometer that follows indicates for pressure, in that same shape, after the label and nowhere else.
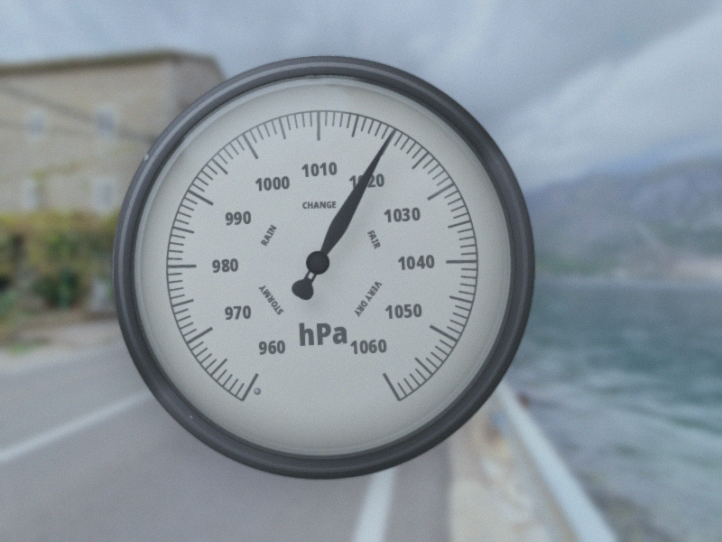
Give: 1020,hPa
